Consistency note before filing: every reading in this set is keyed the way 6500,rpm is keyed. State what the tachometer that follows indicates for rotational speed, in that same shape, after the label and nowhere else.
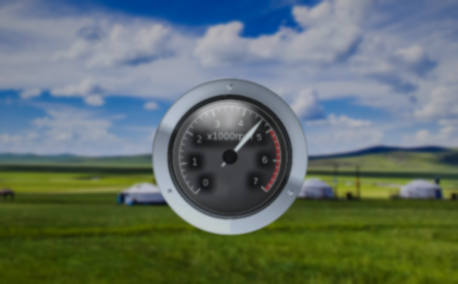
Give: 4600,rpm
